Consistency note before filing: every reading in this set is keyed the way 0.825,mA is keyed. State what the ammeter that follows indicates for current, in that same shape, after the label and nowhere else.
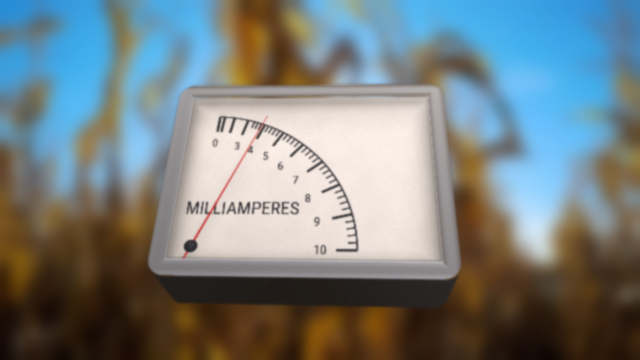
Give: 4,mA
